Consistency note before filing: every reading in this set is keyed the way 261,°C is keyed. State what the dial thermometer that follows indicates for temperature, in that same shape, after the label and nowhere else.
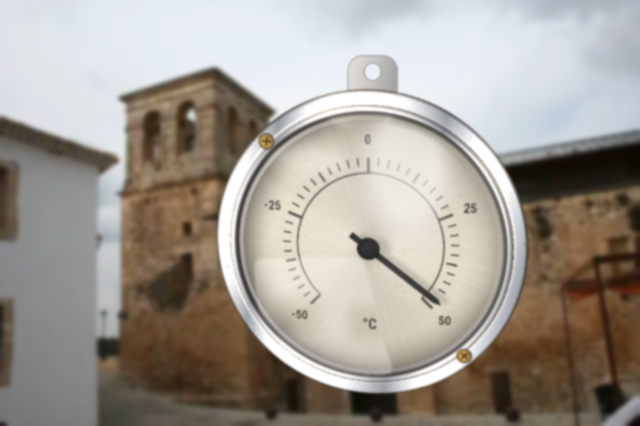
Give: 47.5,°C
